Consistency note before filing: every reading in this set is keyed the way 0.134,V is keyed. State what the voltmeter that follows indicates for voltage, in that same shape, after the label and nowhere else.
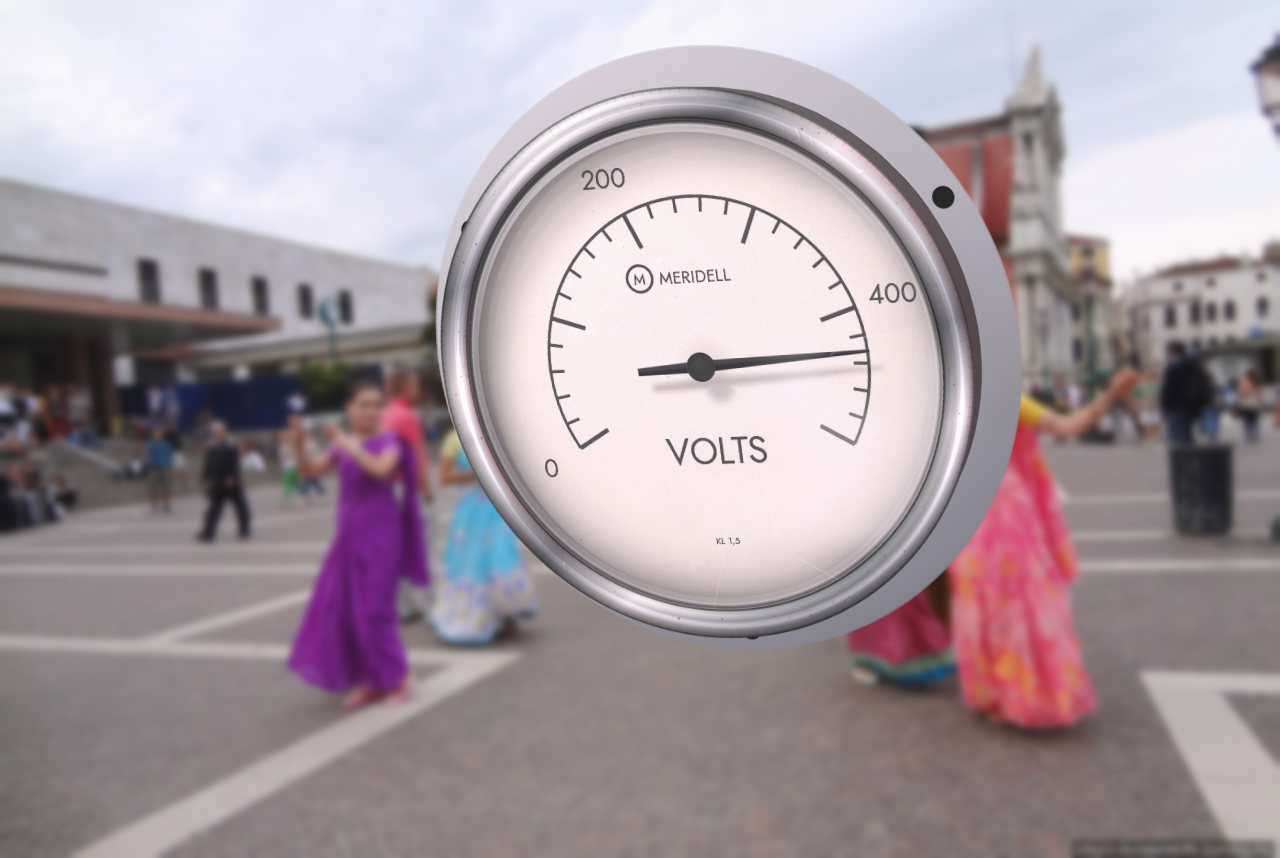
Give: 430,V
